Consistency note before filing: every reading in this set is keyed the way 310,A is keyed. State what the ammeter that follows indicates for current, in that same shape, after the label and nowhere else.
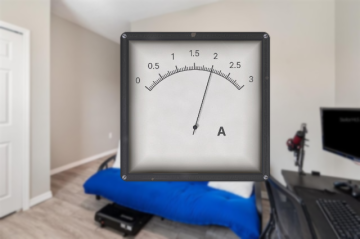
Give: 2,A
